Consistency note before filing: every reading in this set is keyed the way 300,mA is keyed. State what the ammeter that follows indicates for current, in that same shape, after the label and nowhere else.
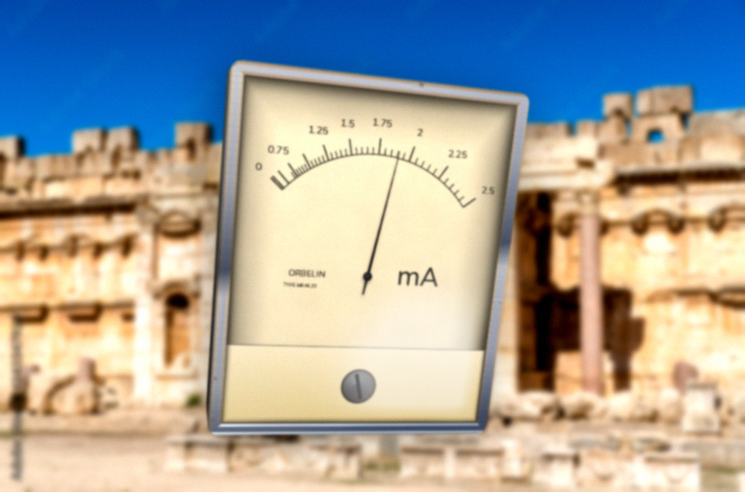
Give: 1.9,mA
